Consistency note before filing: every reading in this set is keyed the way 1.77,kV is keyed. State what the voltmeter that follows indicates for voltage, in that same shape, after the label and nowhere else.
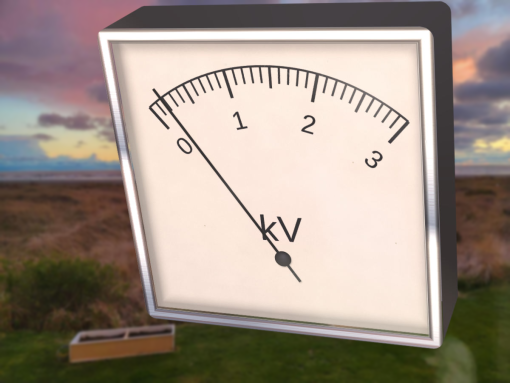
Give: 0.2,kV
